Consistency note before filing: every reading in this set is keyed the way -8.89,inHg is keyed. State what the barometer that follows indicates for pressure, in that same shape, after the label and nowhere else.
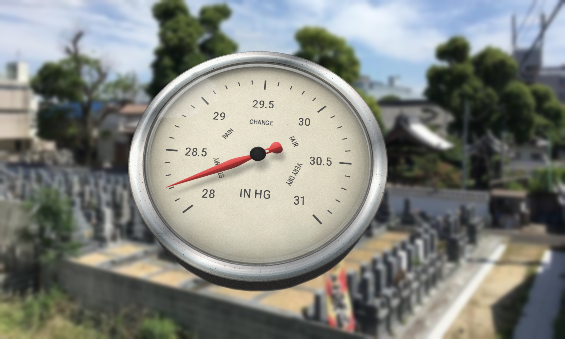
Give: 28.2,inHg
